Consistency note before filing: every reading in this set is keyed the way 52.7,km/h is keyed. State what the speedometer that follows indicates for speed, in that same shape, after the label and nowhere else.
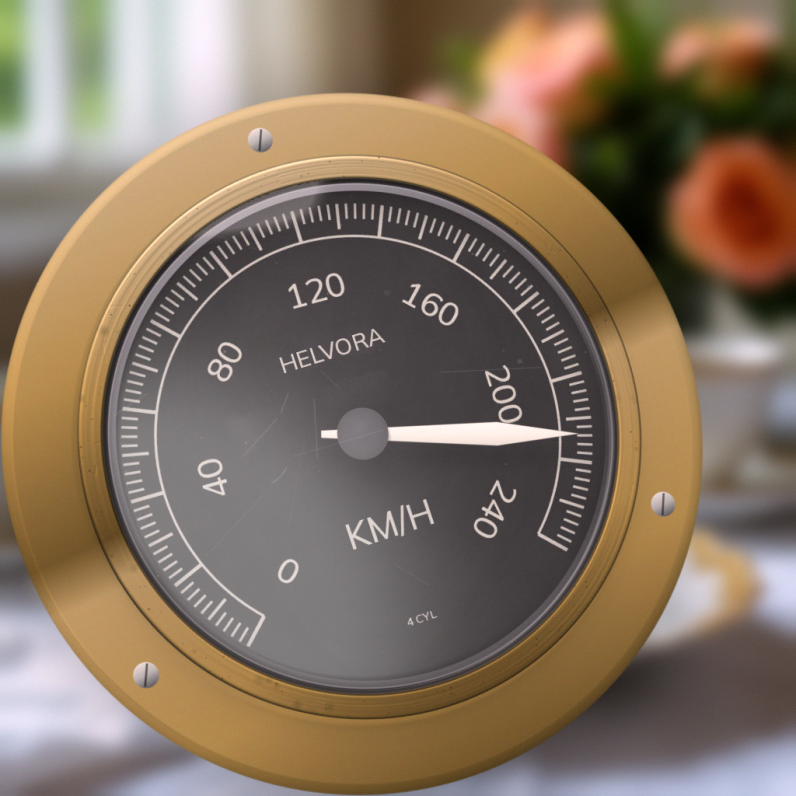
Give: 214,km/h
